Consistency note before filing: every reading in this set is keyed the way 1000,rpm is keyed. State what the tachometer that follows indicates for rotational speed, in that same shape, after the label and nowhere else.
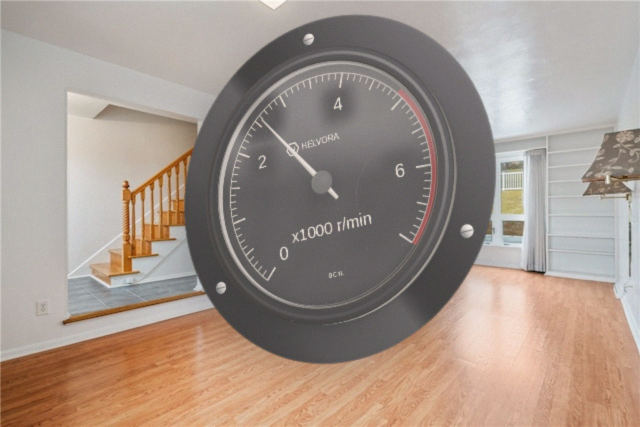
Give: 2600,rpm
